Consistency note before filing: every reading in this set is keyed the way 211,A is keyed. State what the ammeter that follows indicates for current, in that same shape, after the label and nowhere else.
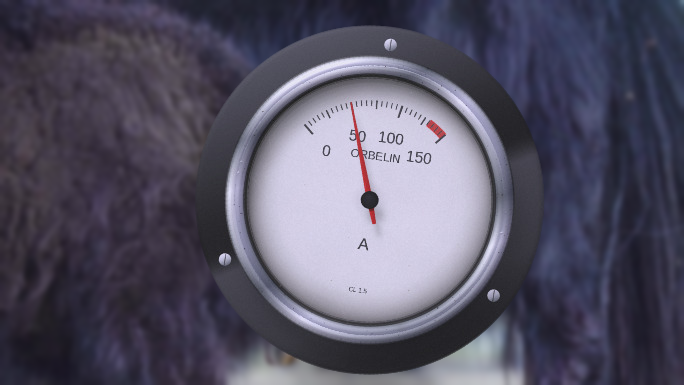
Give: 50,A
